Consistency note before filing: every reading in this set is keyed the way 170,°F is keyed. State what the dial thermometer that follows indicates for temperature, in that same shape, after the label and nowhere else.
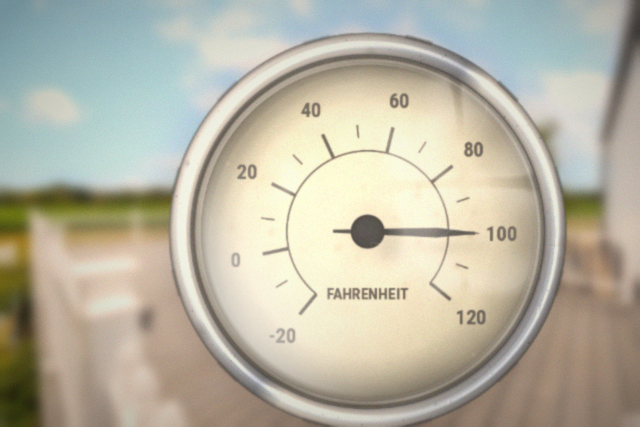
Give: 100,°F
